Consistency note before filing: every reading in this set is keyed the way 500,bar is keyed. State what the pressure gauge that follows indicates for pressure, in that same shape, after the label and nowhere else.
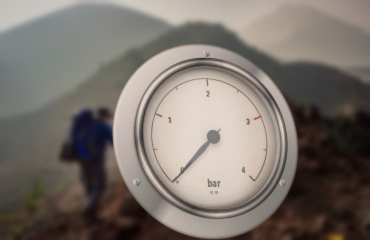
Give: 0,bar
